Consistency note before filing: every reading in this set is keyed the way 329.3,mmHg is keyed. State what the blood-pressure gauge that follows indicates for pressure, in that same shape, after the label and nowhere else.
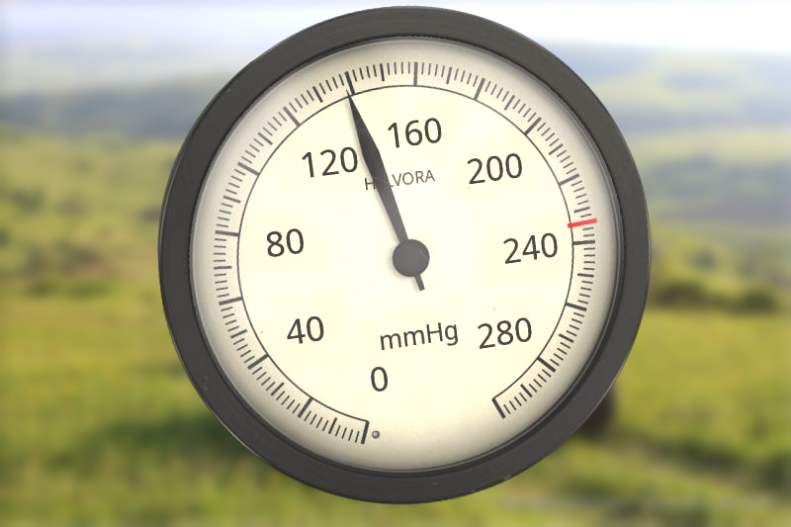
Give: 138,mmHg
